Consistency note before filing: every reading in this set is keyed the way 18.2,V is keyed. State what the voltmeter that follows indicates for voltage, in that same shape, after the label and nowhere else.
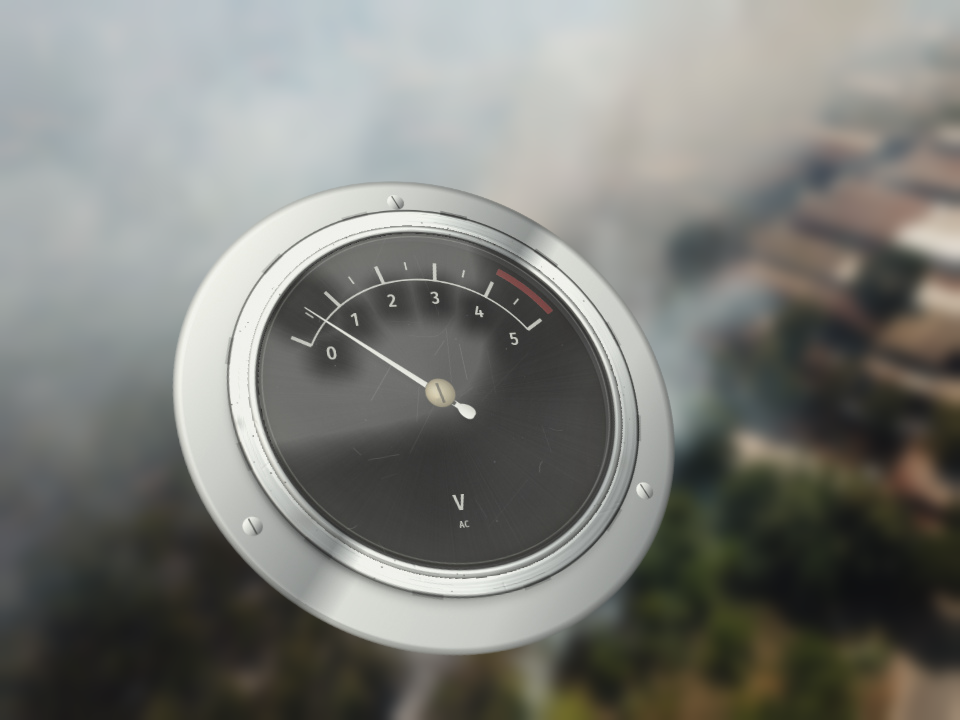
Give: 0.5,V
